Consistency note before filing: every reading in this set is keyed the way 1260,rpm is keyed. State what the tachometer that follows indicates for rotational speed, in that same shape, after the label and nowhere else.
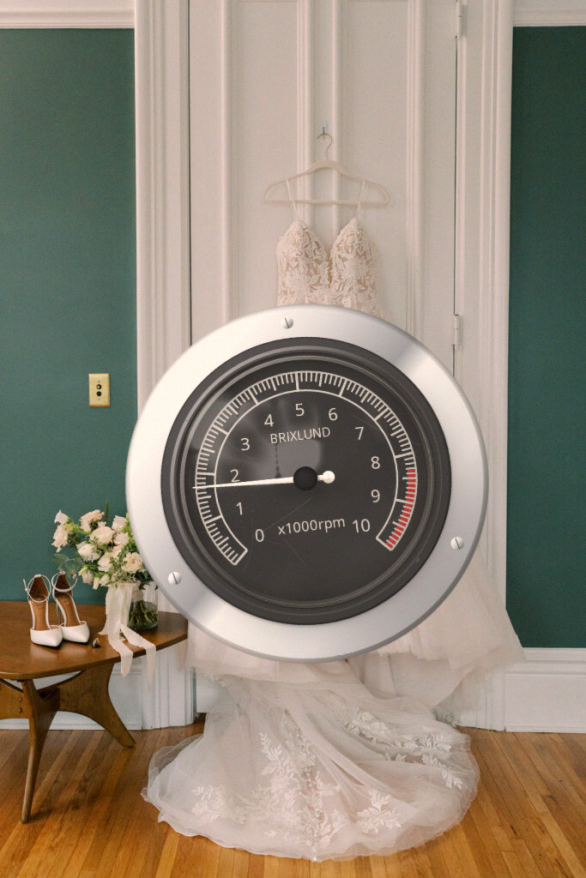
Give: 1700,rpm
